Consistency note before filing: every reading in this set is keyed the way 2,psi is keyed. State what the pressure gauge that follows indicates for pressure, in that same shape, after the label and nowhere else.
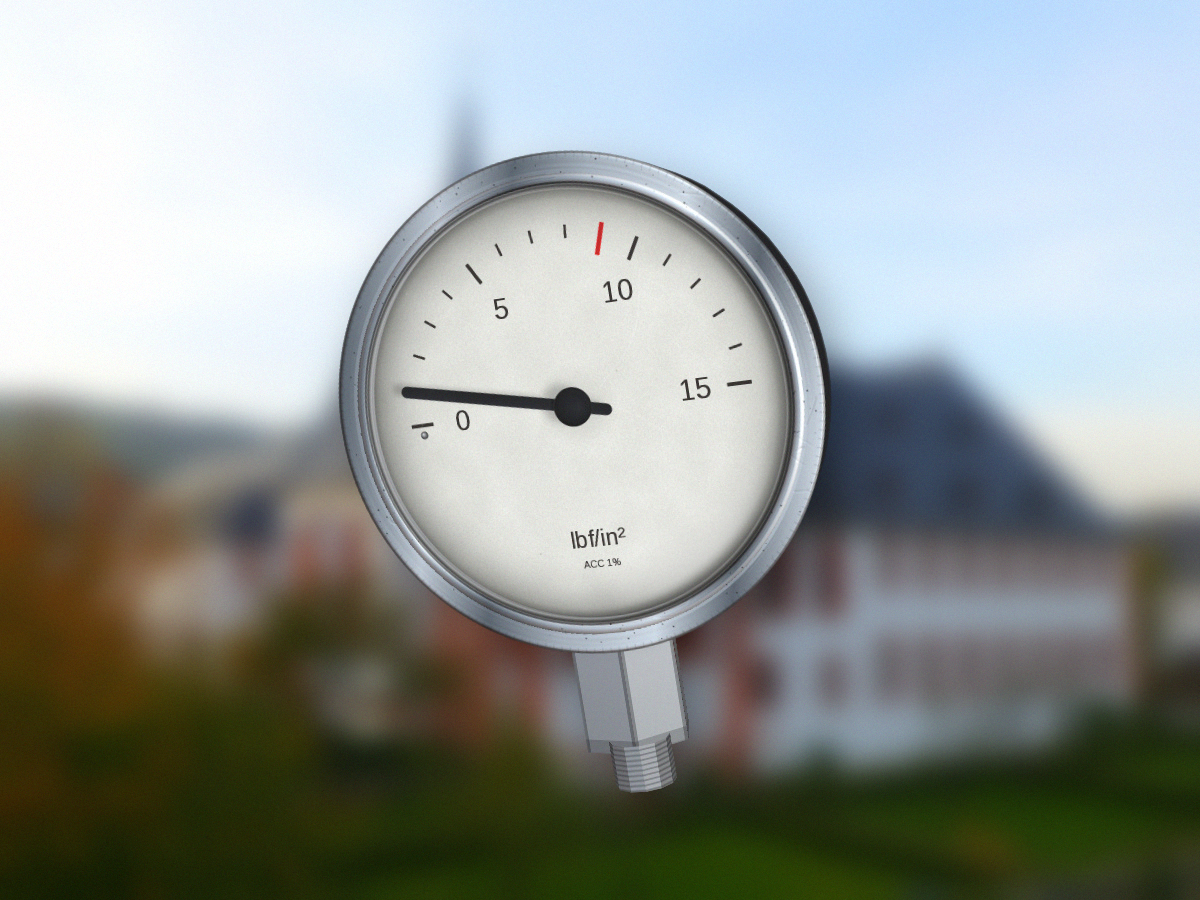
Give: 1,psi
